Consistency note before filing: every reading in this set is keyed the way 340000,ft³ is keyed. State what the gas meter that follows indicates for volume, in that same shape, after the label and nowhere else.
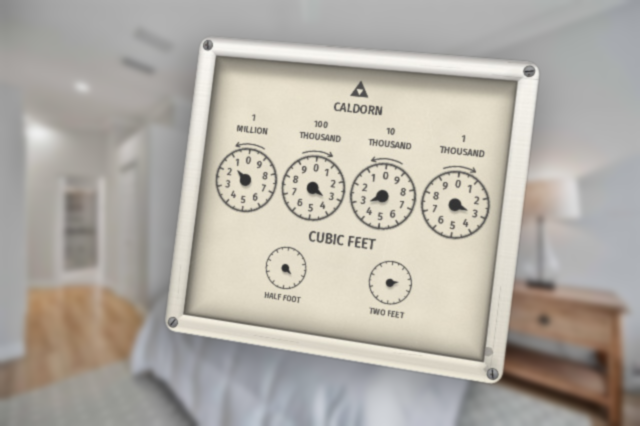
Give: 133300,ft³
